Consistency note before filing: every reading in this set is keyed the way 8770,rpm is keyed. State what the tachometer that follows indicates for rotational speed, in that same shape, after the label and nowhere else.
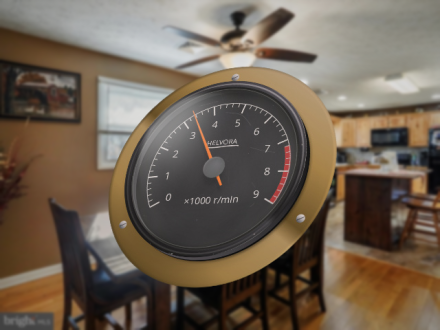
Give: 3400,rpm
